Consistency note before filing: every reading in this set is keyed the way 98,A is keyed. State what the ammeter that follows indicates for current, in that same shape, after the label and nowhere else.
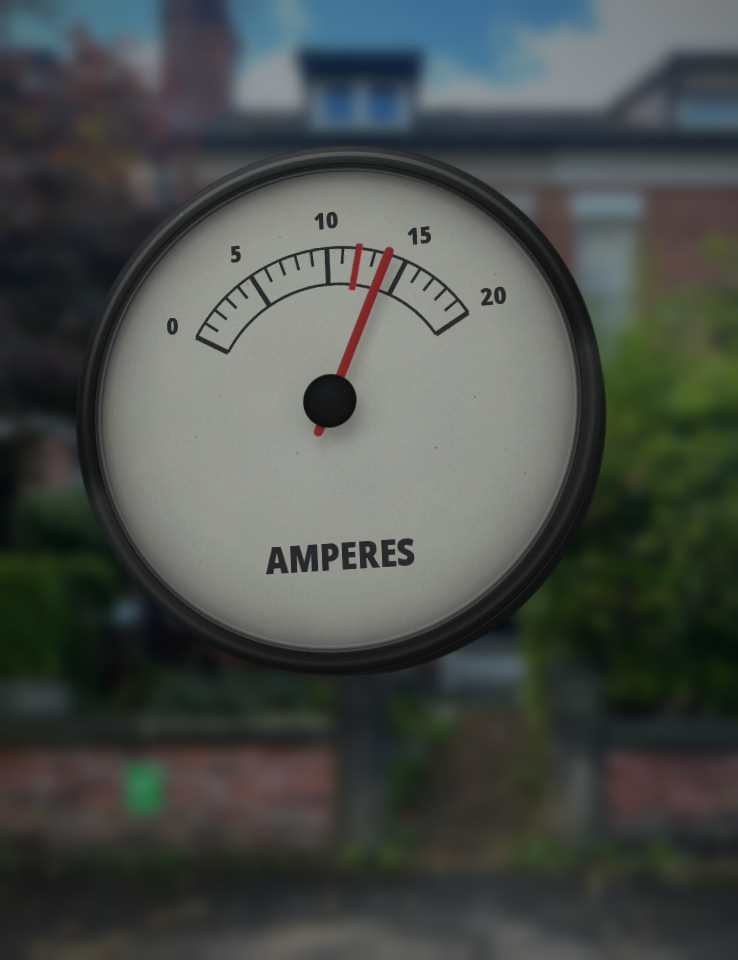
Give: 14,A
